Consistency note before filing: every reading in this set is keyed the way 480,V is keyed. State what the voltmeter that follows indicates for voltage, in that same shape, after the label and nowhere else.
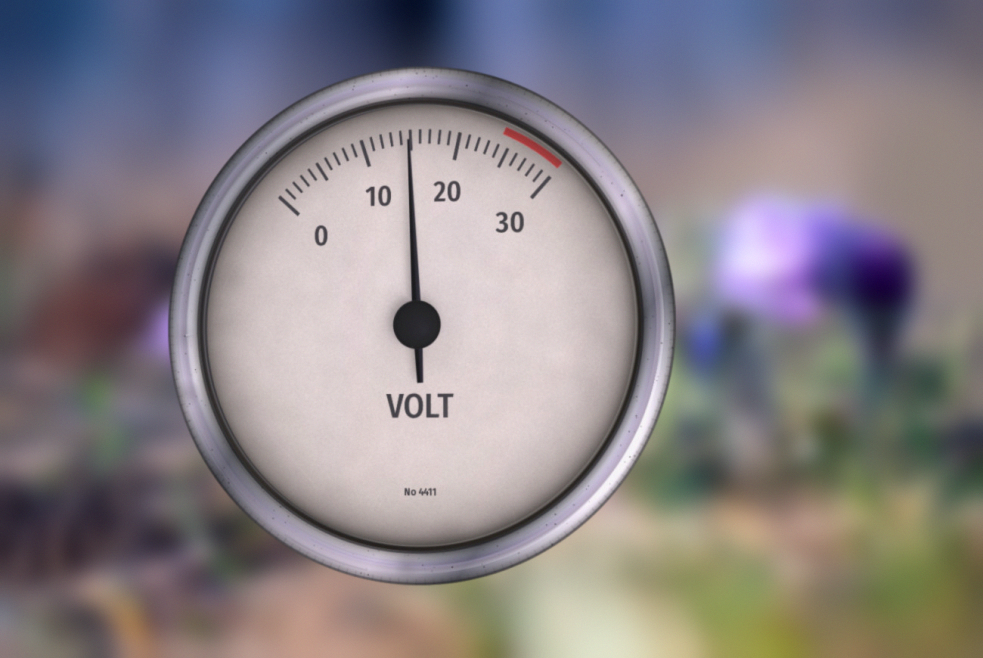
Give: 15,V
